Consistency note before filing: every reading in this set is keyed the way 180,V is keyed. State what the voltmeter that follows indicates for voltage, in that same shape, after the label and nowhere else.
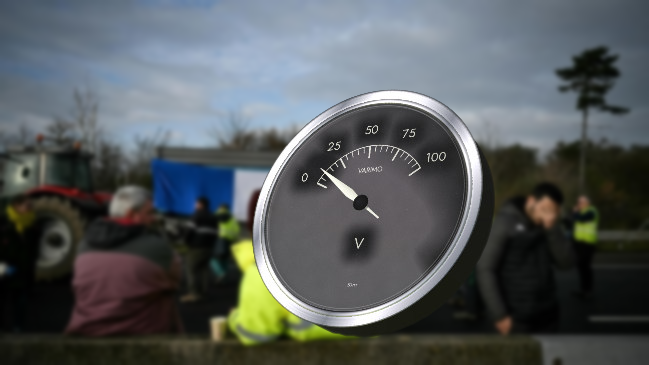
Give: 10,V
